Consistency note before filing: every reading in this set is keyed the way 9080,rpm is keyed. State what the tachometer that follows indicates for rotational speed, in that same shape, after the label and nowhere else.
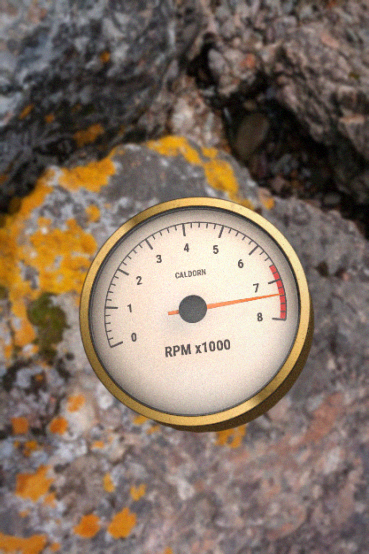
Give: 7400,rpm
